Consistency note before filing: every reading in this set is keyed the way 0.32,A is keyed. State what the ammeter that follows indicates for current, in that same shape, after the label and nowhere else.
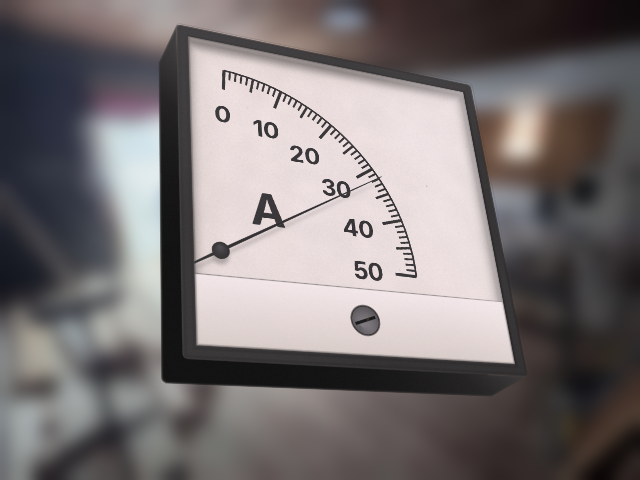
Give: 32,A
